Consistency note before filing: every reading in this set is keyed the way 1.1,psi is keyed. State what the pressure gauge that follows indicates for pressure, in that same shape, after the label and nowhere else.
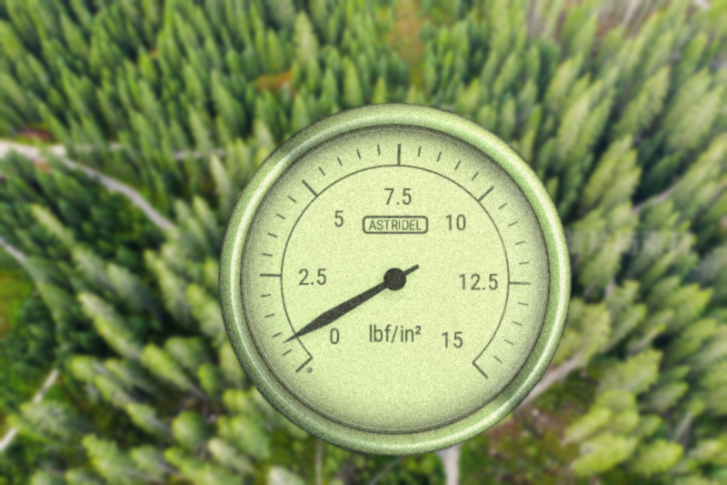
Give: 0.75,psi
